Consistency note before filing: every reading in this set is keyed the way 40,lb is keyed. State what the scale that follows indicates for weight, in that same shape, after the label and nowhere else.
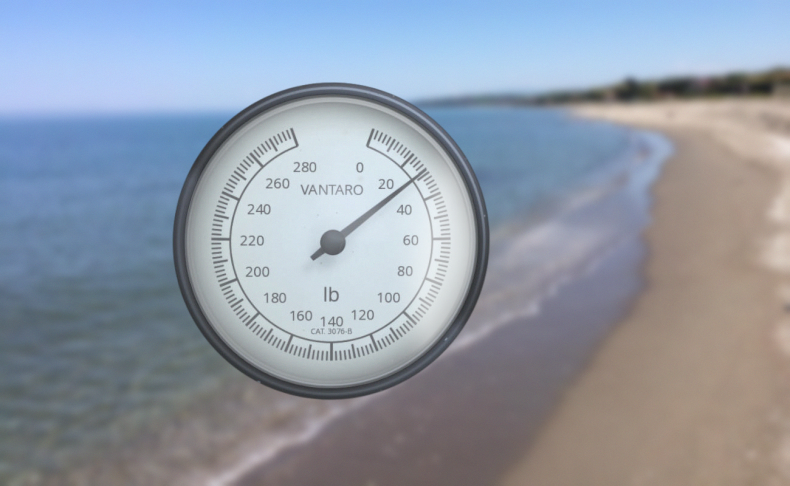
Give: 28,lb
